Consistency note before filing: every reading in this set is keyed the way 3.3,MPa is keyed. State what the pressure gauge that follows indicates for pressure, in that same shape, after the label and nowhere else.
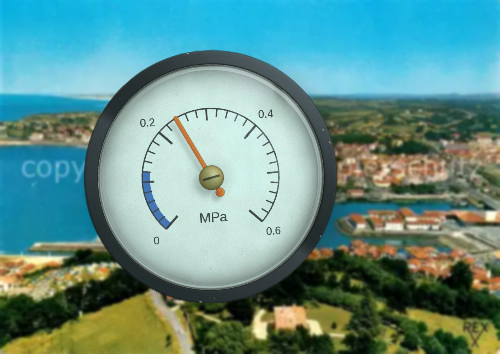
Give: 0.24,MPa
